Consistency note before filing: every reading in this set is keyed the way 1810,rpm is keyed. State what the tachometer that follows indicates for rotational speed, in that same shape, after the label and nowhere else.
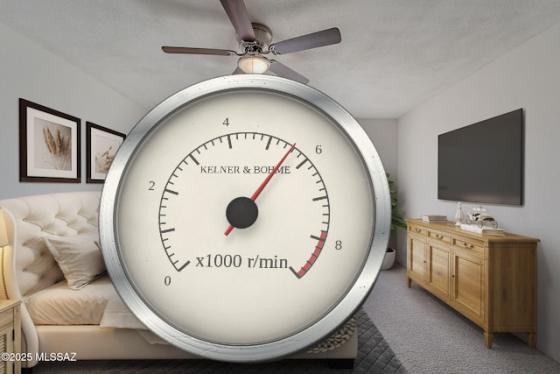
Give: 5600,rpm
